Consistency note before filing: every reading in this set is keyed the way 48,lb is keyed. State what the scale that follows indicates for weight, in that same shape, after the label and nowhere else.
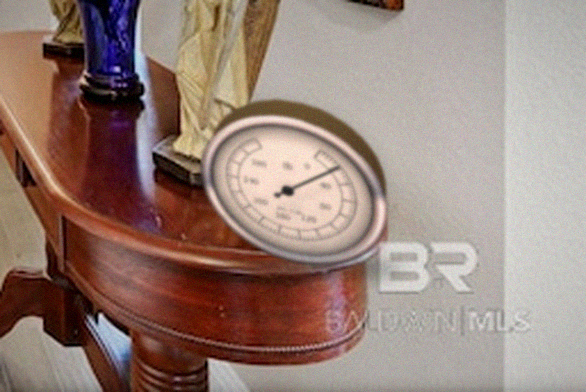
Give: 20,lb
